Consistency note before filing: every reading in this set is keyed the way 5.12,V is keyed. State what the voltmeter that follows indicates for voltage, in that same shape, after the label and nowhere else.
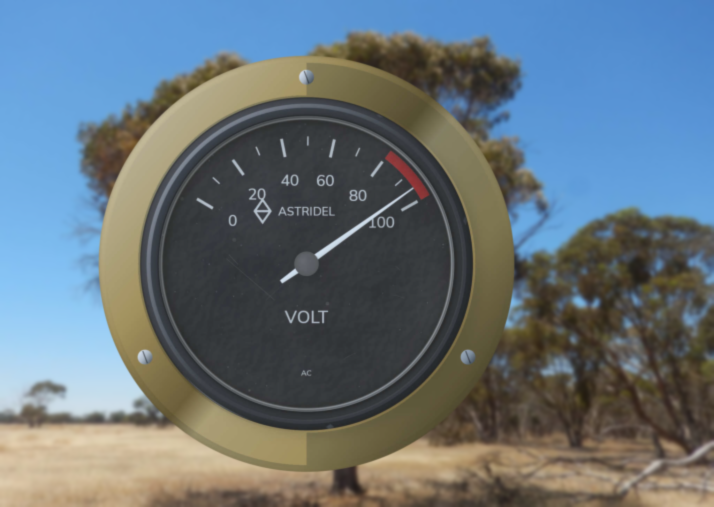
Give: 95,V
